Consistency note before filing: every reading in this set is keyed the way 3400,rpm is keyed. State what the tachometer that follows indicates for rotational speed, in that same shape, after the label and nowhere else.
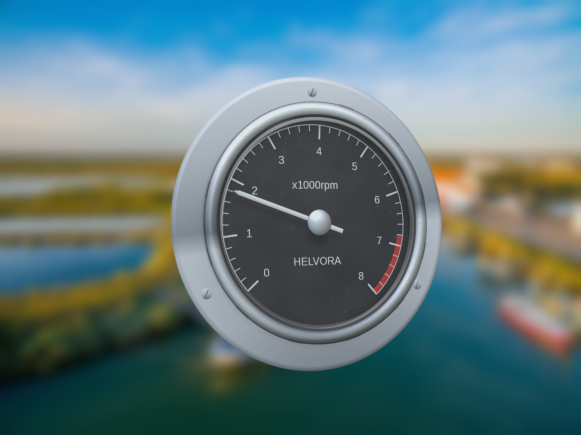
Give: 1800,rpm
